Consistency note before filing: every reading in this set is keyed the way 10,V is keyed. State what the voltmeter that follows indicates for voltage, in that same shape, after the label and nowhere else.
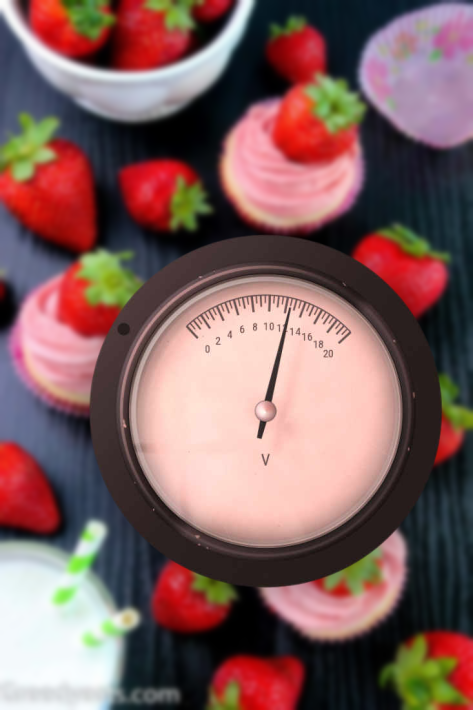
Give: 12.5,V
